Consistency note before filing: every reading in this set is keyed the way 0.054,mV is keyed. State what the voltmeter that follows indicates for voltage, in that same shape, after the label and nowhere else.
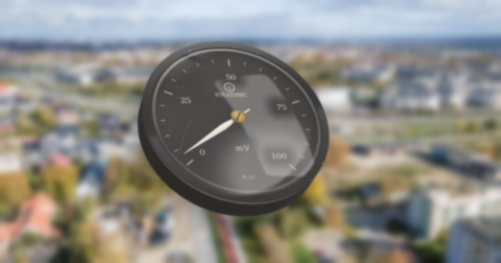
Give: 2.5,mV
